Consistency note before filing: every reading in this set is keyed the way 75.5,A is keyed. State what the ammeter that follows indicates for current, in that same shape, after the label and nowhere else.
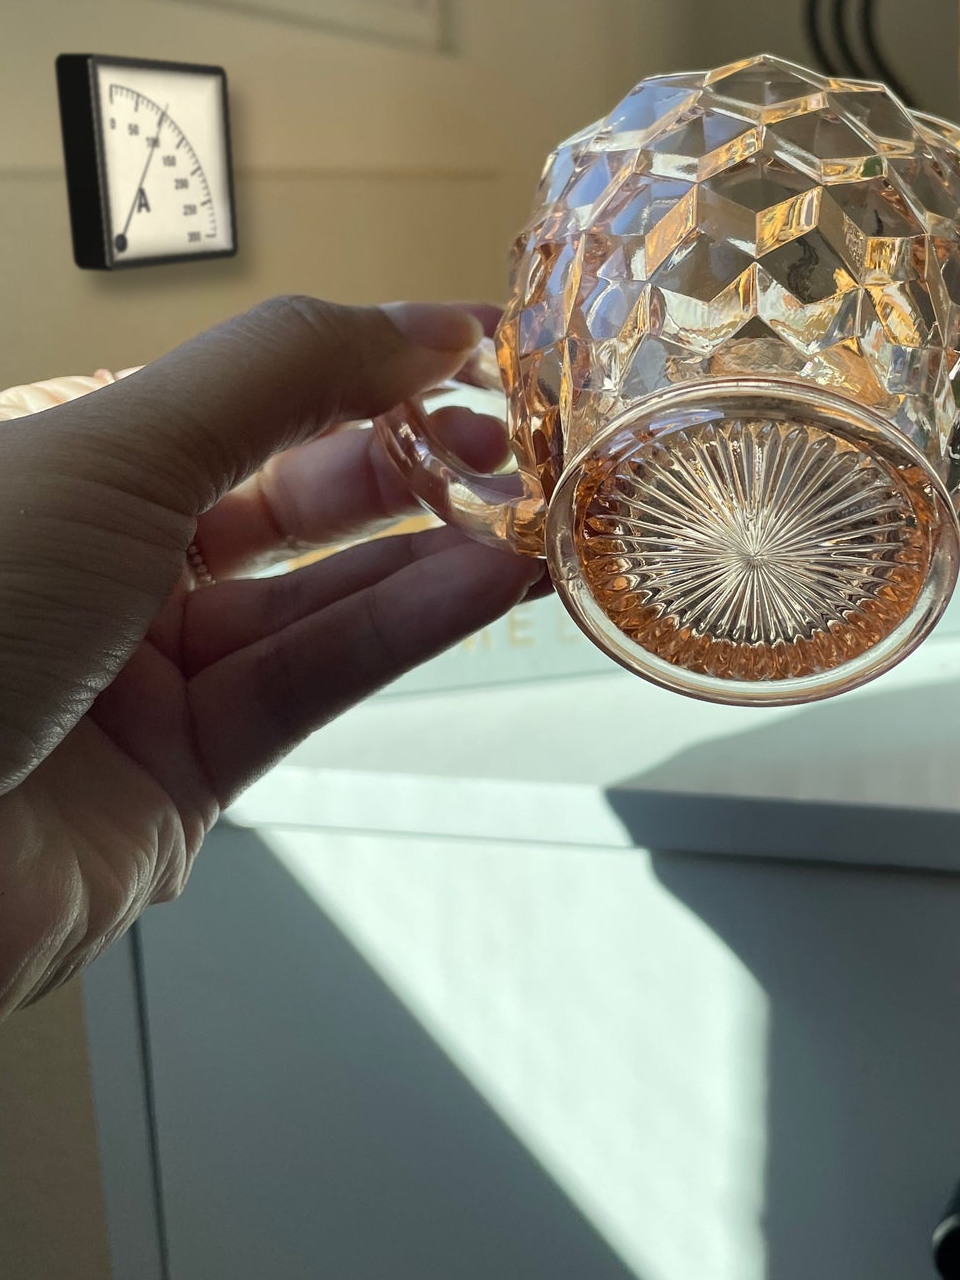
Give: 100,A
